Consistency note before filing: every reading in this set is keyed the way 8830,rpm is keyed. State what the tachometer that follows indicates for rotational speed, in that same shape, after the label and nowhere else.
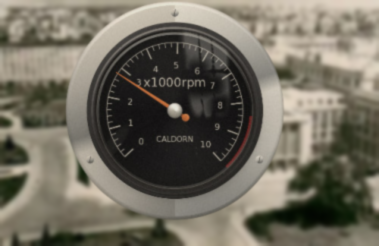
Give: 2800,rpm
